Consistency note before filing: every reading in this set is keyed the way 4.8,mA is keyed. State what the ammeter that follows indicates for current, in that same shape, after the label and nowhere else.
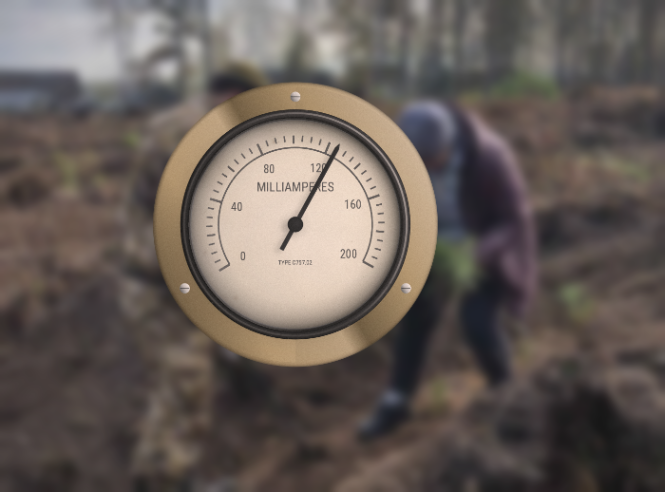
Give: 125,mA
